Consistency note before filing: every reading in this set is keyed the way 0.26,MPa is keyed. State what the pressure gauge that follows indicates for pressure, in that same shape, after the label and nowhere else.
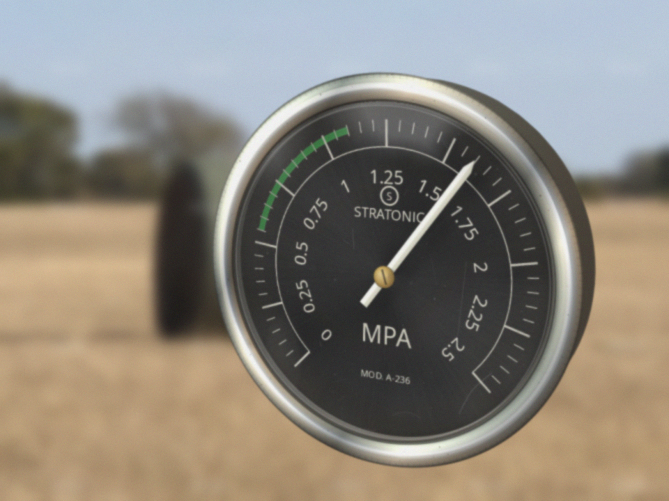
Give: 1.6,MPa
